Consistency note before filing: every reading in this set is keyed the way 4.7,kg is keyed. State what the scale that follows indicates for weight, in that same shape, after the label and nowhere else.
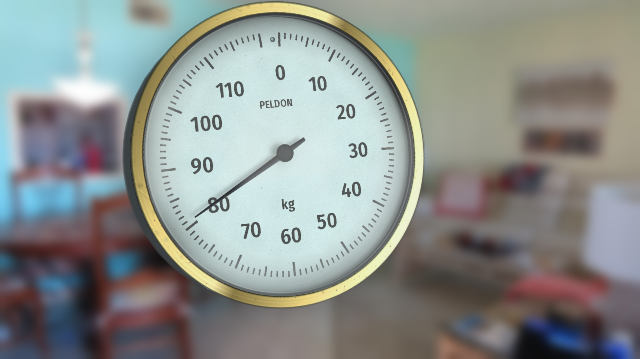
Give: 81,kg
